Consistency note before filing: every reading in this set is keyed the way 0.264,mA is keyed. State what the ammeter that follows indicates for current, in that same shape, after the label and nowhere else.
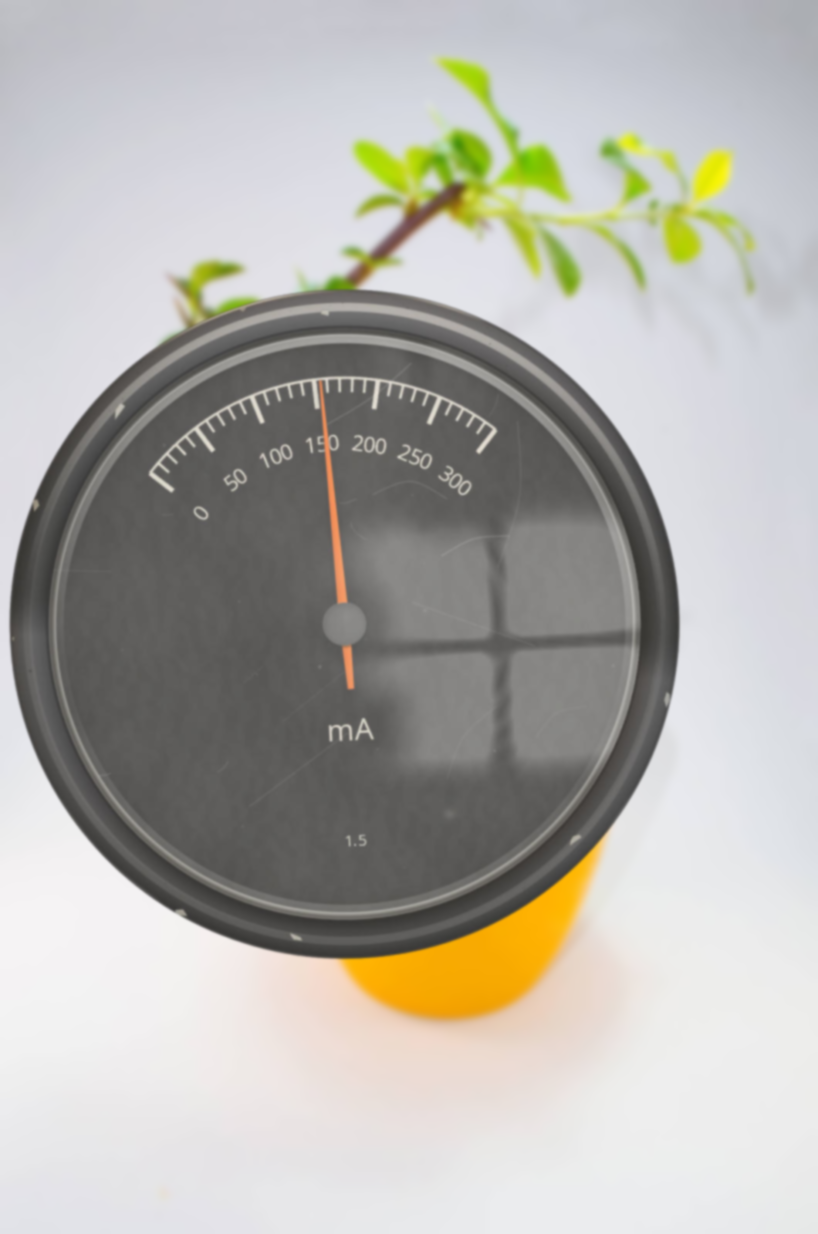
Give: 155,mA
